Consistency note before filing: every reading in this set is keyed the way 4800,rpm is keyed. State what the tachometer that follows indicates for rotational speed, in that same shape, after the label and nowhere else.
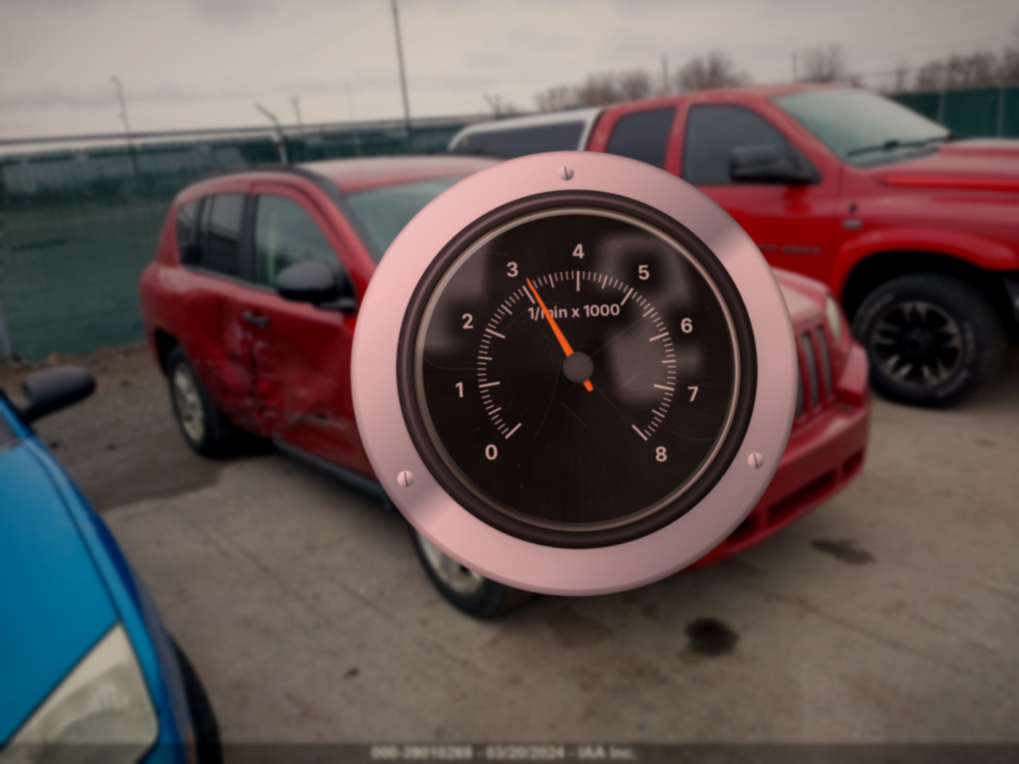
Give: 3100,rpm
